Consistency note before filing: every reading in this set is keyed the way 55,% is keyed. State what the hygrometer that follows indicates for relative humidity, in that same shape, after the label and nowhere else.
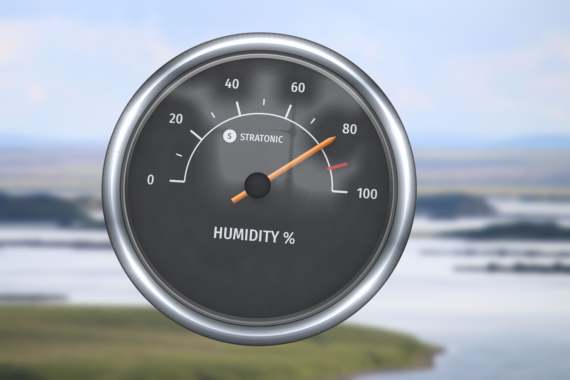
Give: 80,%
